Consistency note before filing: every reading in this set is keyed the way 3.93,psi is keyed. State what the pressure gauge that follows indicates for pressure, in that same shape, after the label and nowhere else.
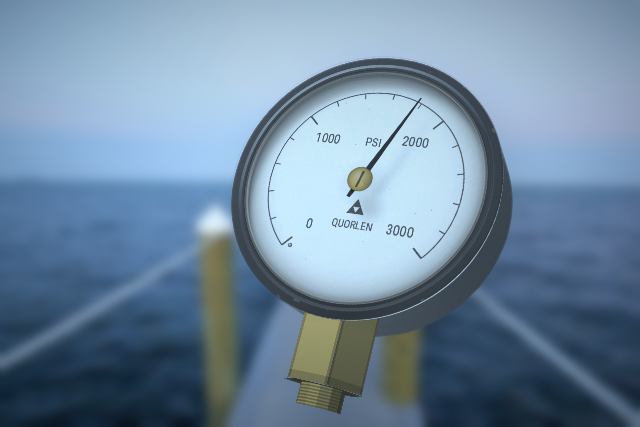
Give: 1800,psi
